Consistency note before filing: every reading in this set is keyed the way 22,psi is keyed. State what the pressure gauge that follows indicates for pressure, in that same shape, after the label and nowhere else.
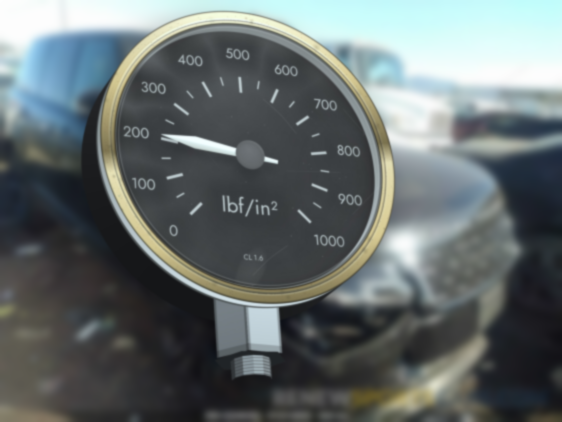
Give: 200,psi
